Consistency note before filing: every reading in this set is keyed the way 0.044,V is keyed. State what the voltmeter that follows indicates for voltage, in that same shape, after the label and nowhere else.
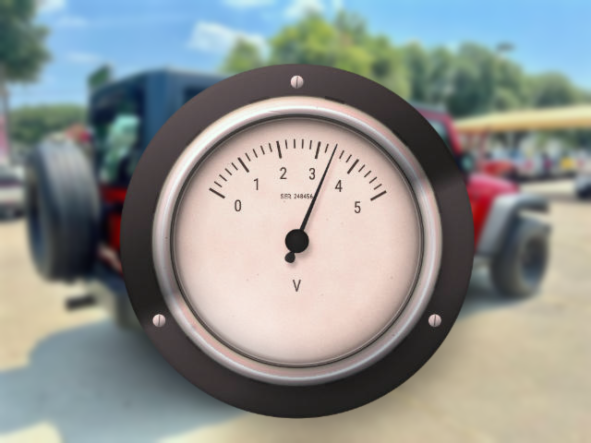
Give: 3.4,V
